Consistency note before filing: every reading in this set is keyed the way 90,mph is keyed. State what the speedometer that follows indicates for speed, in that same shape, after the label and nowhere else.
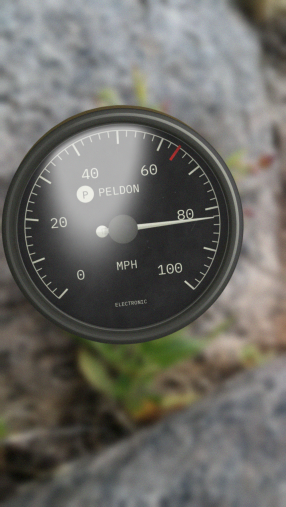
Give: 82,mph
